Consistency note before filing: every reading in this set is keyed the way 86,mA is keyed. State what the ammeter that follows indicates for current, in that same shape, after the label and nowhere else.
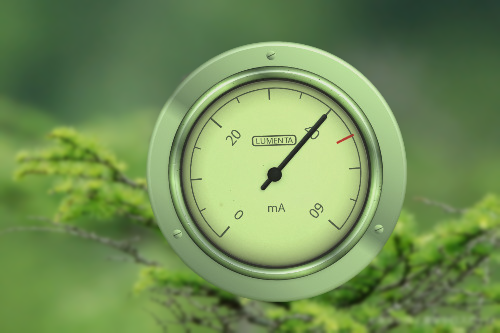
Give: 40,mA
